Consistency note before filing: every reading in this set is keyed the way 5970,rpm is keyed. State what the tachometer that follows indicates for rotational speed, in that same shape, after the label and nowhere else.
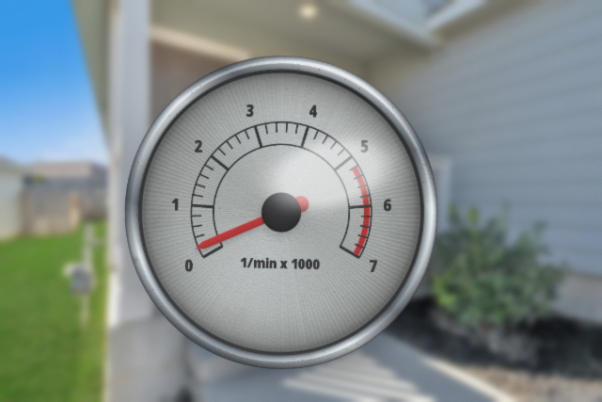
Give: 200,rpm
